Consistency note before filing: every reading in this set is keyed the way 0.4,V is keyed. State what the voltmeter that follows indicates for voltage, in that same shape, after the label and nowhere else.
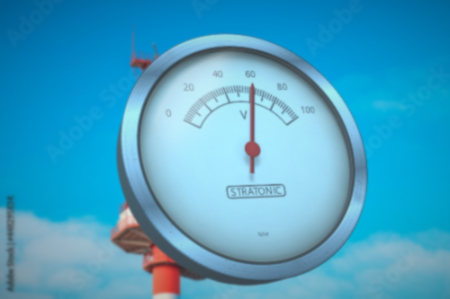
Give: 60,V
